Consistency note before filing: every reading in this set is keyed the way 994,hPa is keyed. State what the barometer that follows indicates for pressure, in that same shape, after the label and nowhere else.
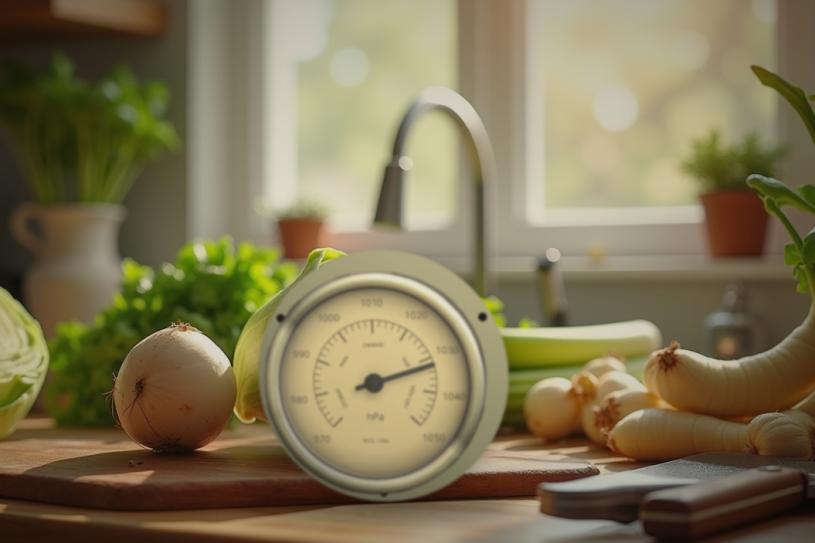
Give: 1032,hPa
